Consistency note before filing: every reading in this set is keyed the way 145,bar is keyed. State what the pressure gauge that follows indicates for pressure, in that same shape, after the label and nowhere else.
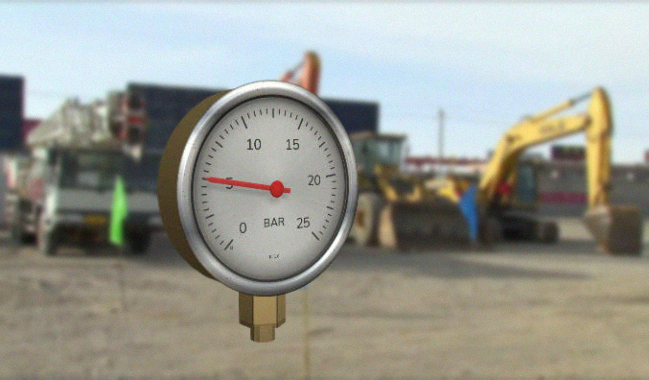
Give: 5,bar
